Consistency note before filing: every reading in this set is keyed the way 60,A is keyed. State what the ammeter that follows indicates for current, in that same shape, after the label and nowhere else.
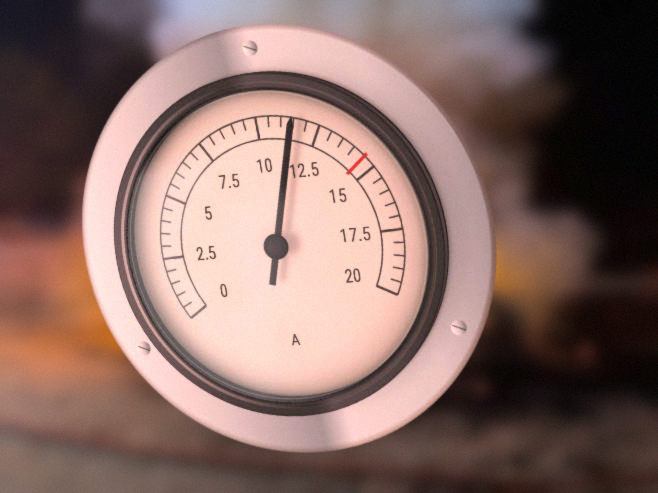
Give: 11.5,A
